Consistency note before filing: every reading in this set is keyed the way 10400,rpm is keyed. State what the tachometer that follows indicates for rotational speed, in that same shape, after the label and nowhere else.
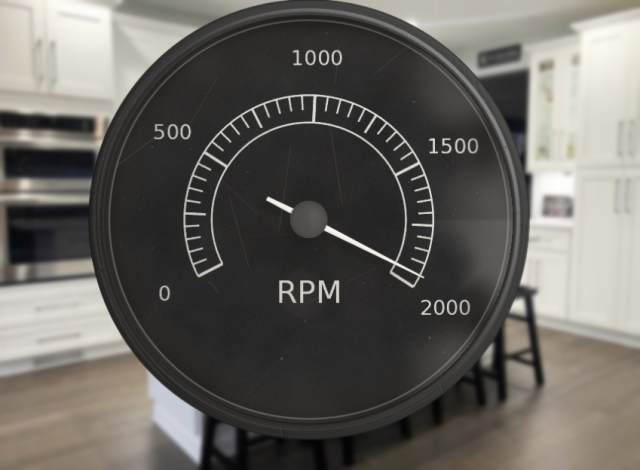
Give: 1950,rpm
